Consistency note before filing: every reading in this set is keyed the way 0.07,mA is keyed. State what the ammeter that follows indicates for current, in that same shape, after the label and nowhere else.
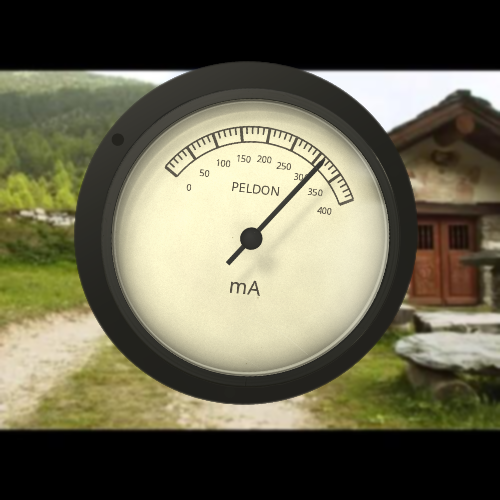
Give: 310,mA
